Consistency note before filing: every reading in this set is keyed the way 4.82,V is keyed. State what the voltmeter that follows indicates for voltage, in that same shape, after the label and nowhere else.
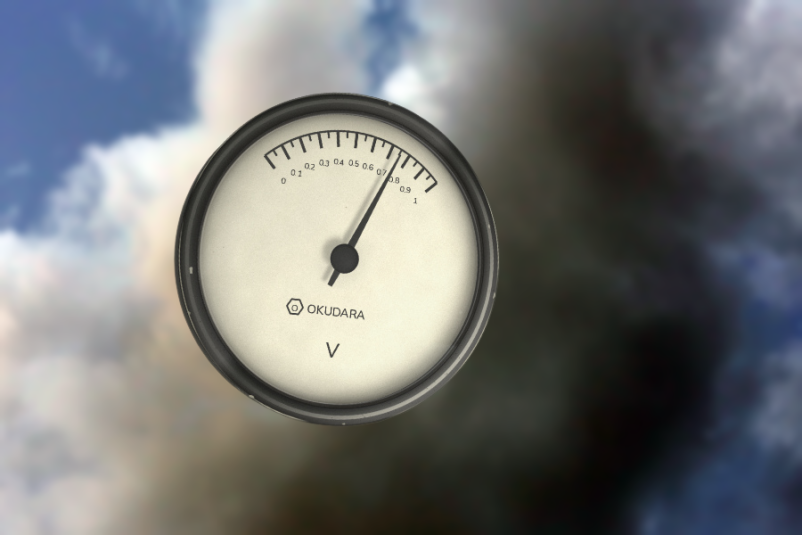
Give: 0.75,V
